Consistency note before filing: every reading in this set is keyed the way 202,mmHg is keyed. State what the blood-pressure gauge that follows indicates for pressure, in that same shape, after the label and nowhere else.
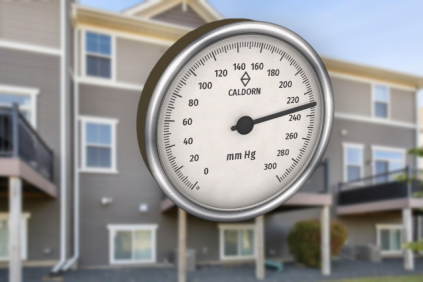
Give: 230,mmHg
